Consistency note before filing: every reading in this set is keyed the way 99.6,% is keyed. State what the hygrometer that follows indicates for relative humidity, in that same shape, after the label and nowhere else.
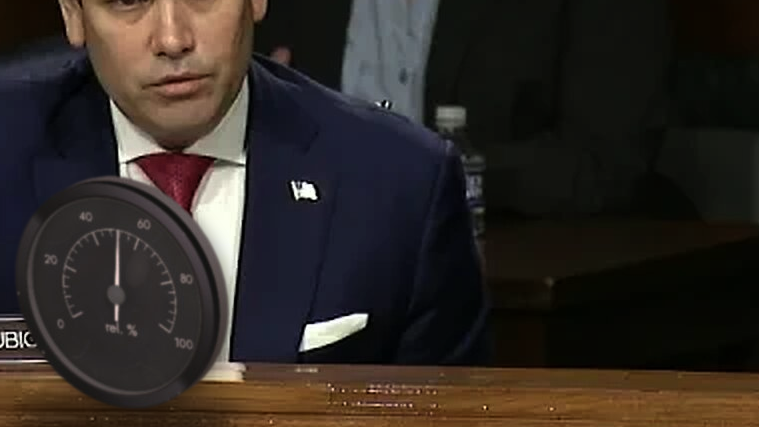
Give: 52,%
